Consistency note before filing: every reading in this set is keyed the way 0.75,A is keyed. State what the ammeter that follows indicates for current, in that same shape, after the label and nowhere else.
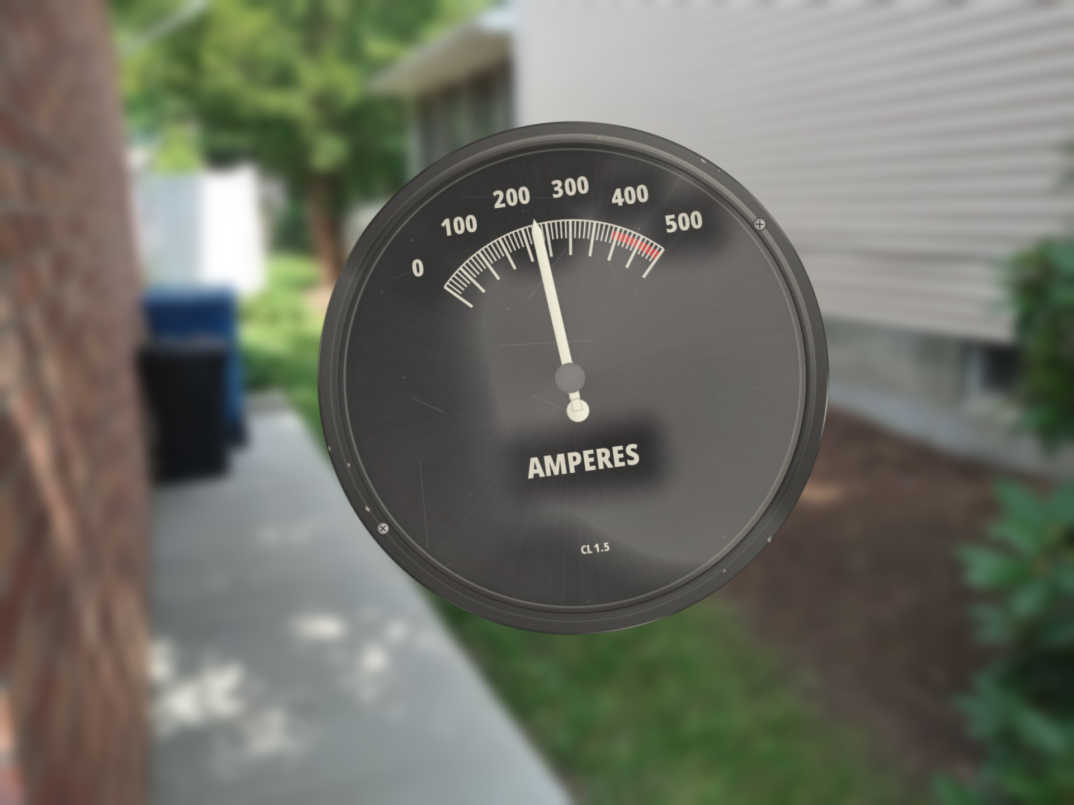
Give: 230,A
